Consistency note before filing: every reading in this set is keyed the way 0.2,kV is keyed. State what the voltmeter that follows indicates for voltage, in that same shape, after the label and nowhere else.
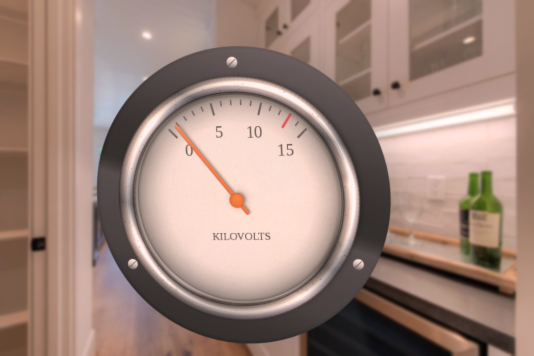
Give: 1,kV
